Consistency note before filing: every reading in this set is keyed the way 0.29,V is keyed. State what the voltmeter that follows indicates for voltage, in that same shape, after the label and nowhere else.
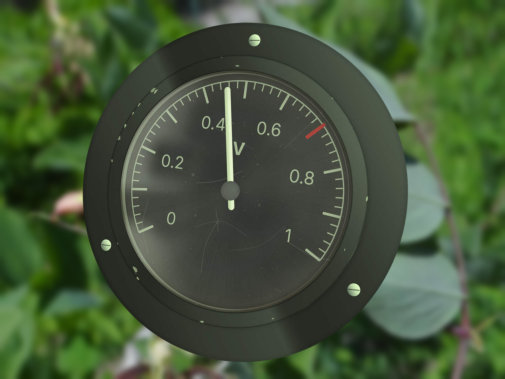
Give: 0.46,V
